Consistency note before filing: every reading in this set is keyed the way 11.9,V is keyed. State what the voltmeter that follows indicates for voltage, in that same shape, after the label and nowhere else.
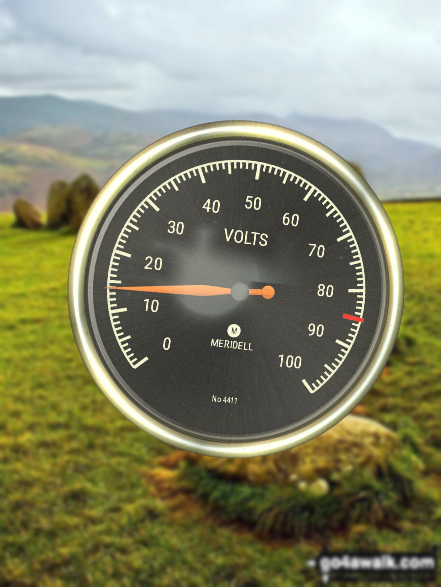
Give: 14,V
